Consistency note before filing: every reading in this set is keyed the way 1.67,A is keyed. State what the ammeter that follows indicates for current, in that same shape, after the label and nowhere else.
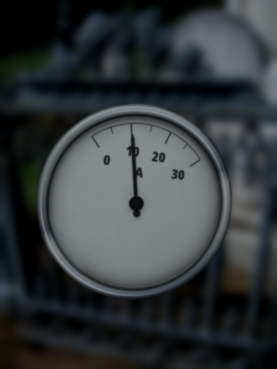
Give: 10,A
